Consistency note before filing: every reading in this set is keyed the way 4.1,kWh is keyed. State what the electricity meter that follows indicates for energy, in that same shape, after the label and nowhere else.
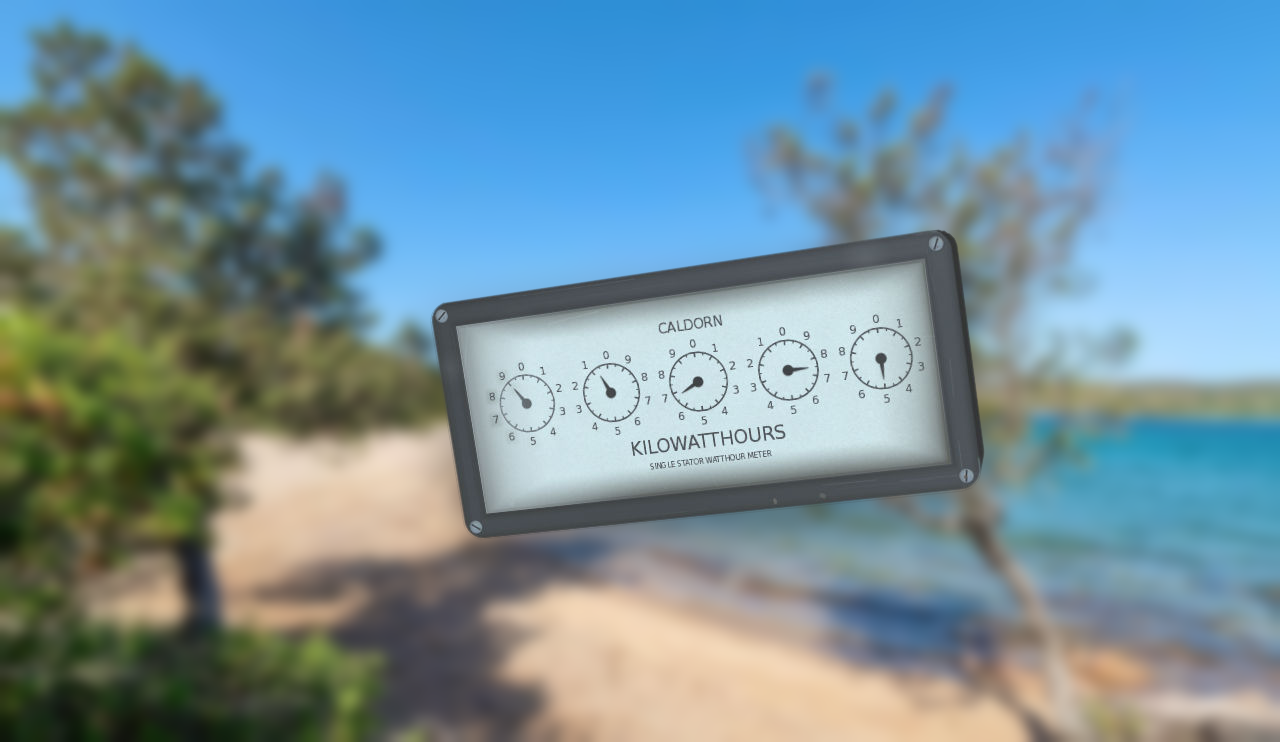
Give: 90675,kWh
